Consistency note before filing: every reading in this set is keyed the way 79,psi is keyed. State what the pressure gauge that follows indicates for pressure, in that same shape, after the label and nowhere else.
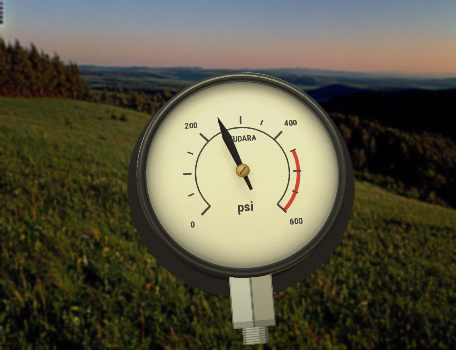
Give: 250,psi
